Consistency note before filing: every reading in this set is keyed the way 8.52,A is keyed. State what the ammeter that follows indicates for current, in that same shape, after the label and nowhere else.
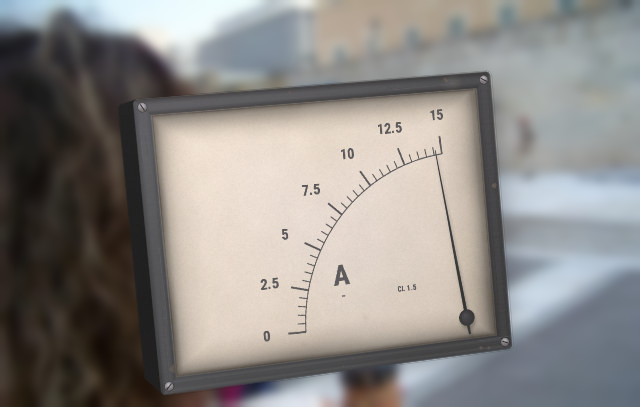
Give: 14.5,A
